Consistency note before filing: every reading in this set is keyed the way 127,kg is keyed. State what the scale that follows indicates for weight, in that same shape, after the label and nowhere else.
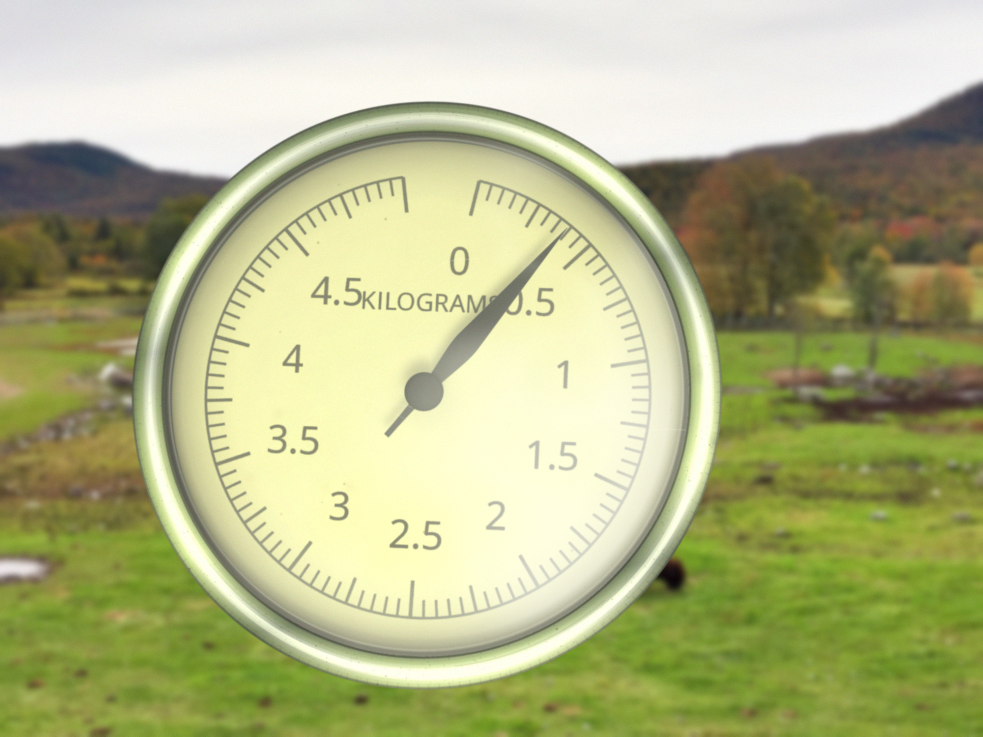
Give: 0.4,kg
